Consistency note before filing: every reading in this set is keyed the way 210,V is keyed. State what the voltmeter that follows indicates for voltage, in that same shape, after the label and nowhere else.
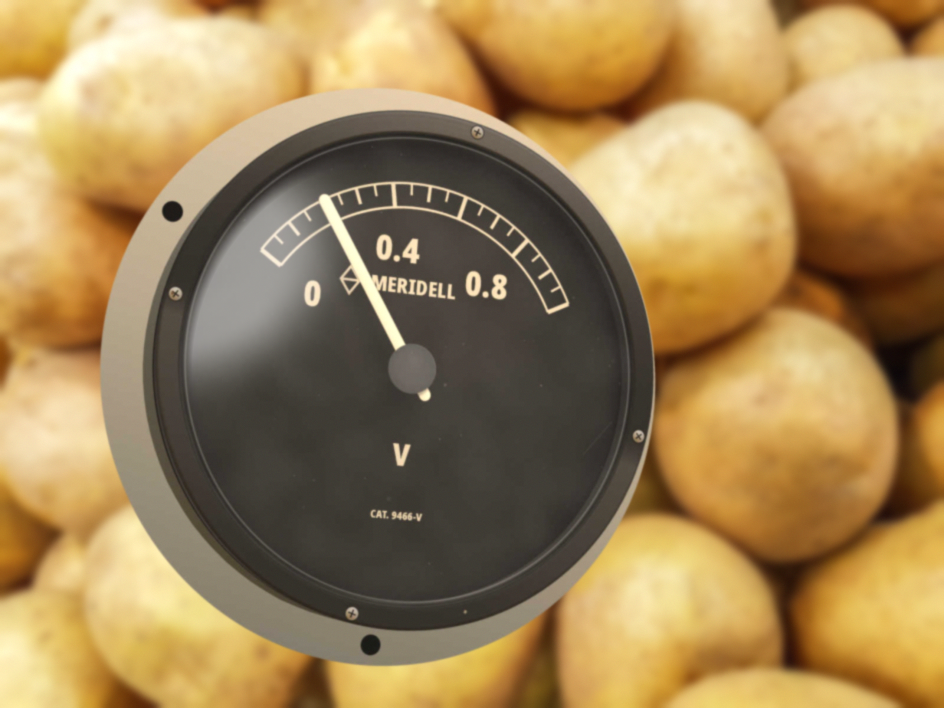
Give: 0.2,V
